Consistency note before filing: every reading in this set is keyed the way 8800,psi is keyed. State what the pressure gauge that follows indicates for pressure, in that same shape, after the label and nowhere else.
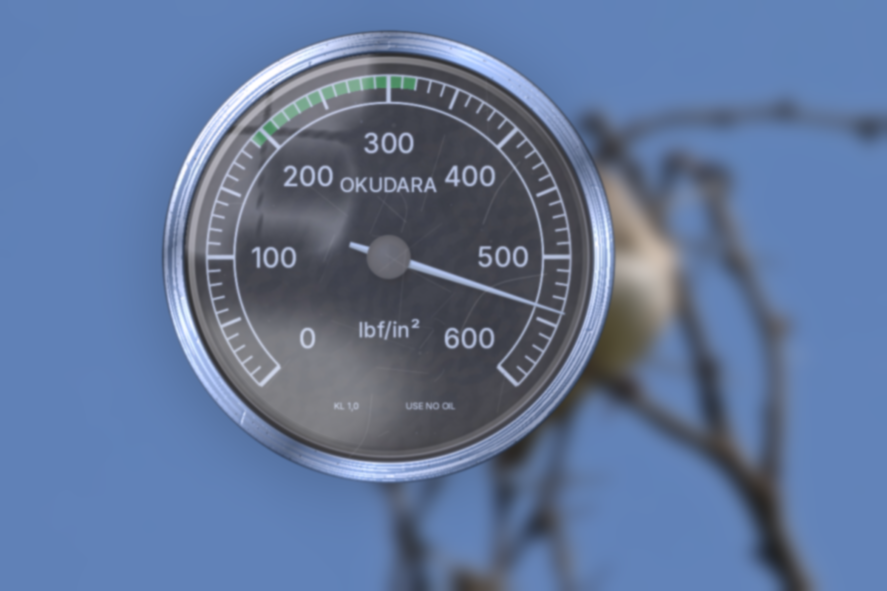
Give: 540,psi
